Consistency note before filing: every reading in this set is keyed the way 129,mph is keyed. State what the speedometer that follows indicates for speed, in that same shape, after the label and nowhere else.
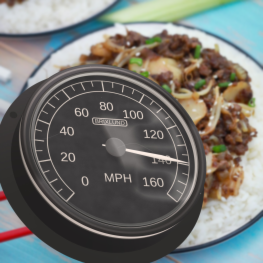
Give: 140,mph
